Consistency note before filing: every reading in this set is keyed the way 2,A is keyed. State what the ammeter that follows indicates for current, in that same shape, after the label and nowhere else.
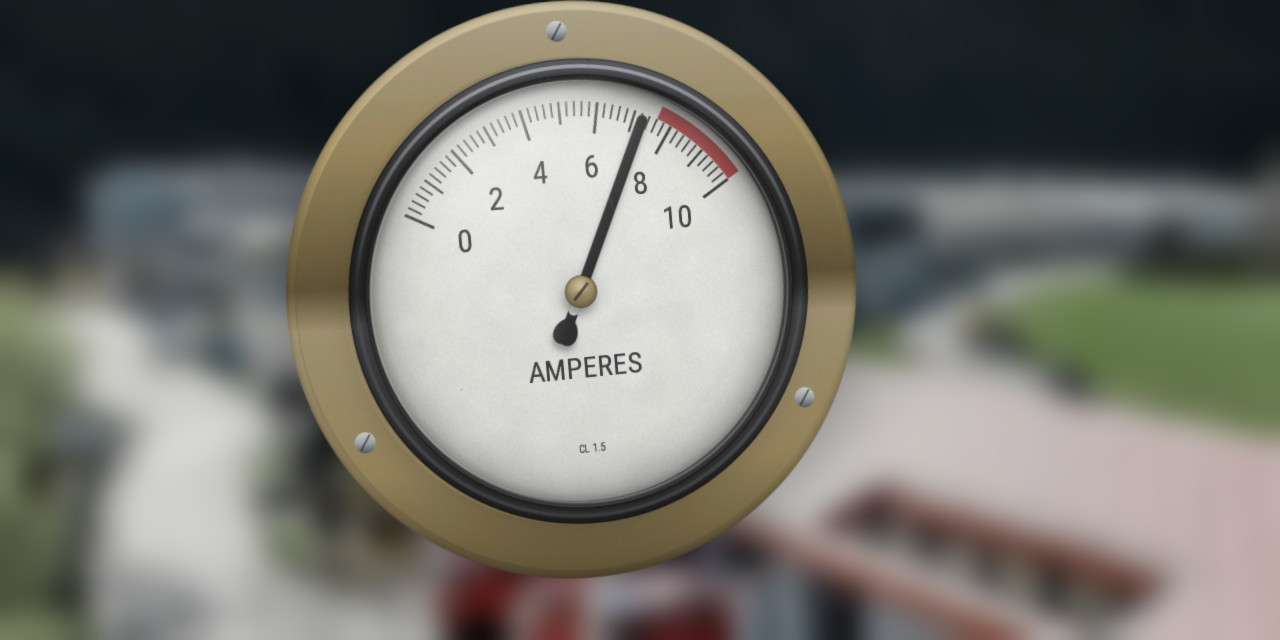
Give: 7.2,A
